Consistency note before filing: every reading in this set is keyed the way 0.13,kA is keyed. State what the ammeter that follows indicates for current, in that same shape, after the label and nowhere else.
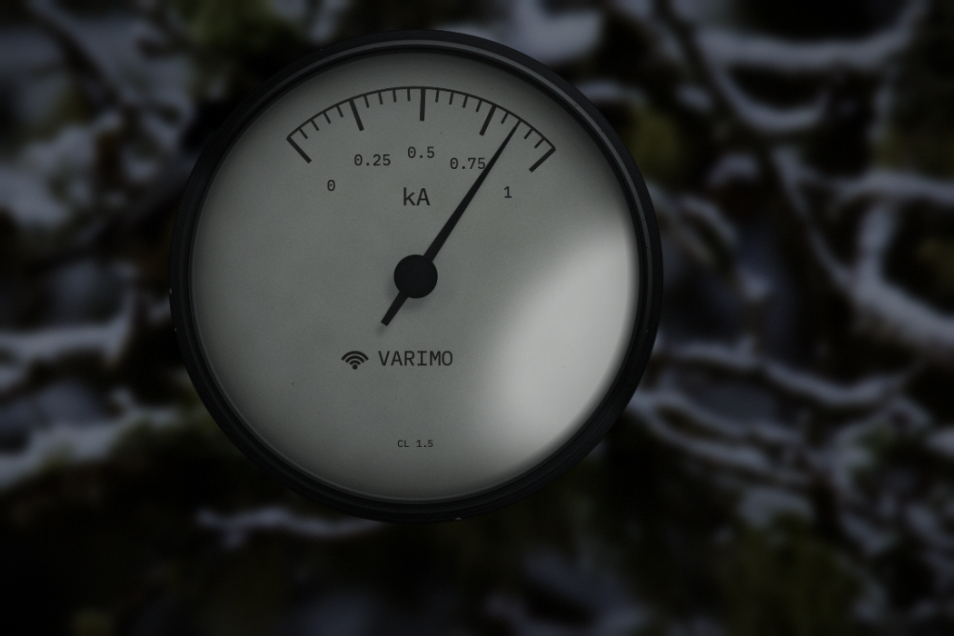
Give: 0.85,kA
